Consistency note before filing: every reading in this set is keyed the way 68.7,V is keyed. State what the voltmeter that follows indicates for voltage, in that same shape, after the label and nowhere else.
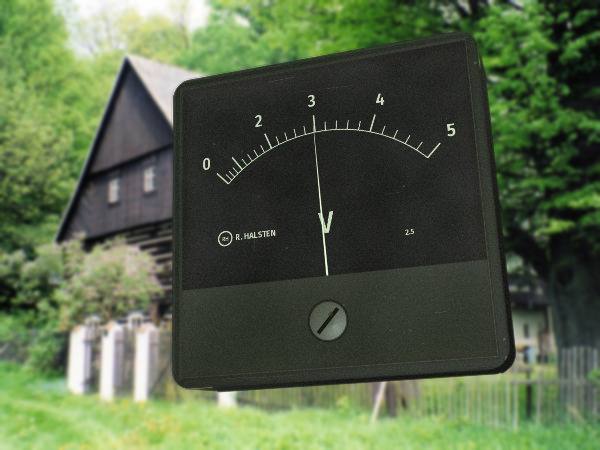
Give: 3,V
